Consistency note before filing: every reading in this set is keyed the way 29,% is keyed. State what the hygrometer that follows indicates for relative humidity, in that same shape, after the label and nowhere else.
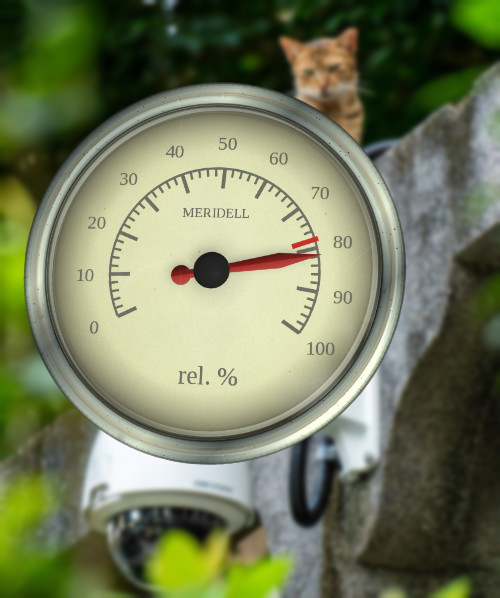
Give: 82,%
